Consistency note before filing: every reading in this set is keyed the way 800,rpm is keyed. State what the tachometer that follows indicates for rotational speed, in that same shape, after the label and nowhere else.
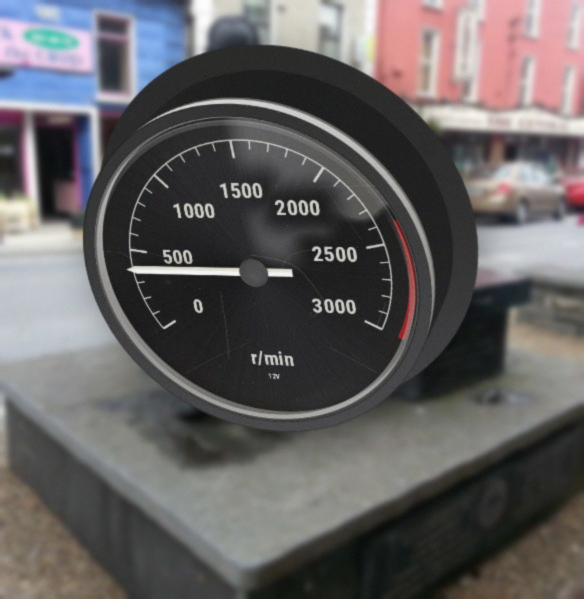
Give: 400,rpm
